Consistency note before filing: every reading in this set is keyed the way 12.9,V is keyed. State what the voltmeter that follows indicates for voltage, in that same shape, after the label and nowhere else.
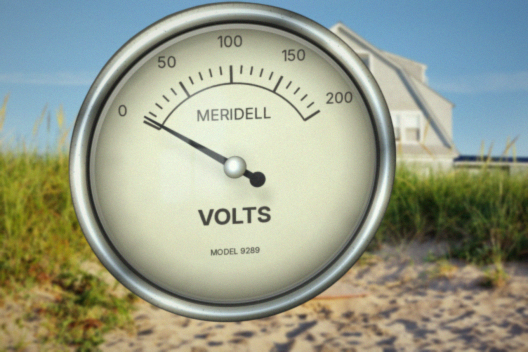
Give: 5,V
